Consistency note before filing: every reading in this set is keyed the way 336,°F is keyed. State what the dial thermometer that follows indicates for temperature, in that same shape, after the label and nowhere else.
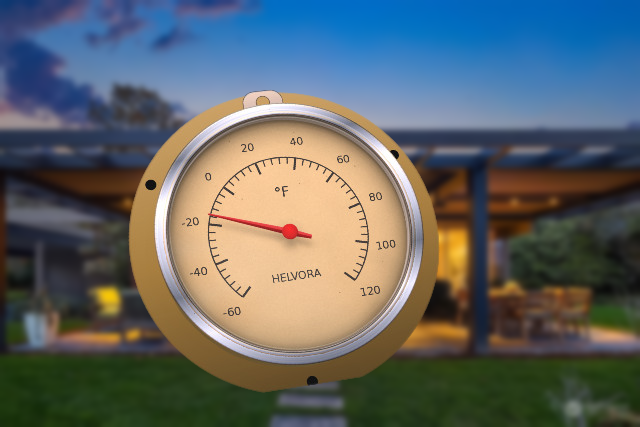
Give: -16,°F
